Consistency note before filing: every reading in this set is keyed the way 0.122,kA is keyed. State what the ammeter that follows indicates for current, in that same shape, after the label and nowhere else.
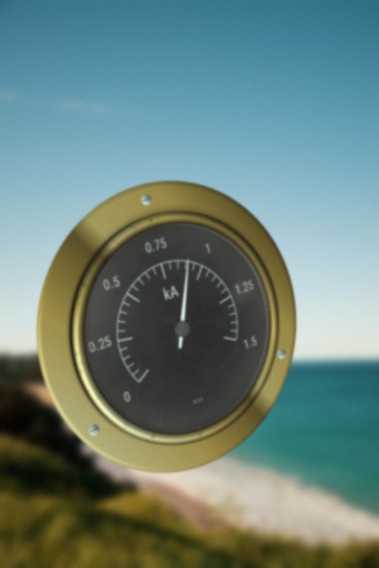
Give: 0.9,kA
